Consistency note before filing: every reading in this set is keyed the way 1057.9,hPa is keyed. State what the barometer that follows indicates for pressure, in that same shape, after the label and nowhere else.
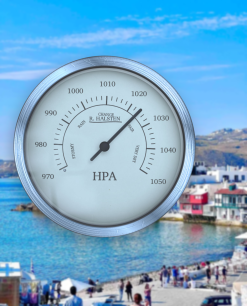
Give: 1024,hPa
